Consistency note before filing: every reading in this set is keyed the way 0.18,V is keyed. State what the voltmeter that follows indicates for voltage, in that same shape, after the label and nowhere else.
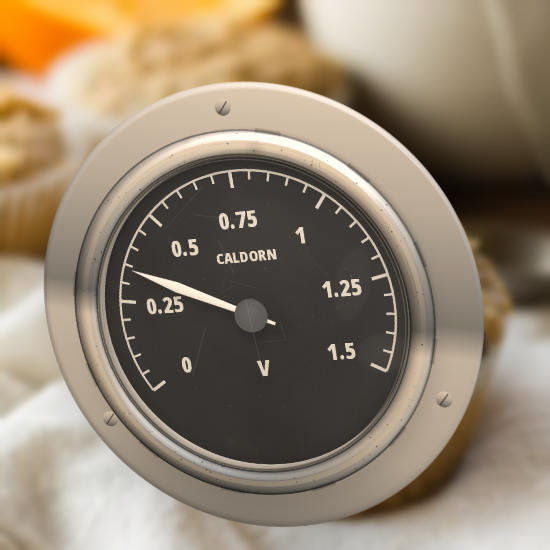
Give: 0.35,V
